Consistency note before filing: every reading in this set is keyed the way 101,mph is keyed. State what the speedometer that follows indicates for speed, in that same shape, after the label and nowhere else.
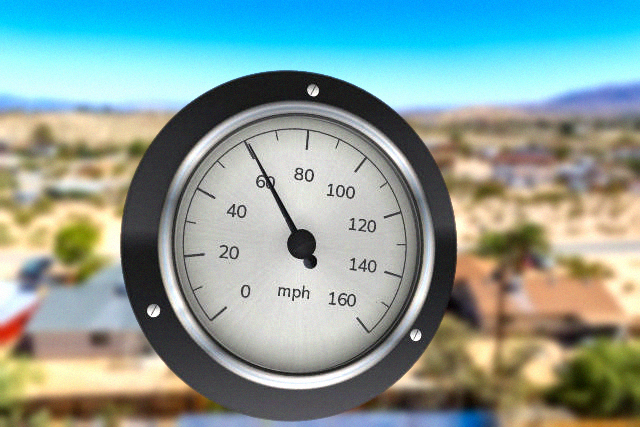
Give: 60,mph
